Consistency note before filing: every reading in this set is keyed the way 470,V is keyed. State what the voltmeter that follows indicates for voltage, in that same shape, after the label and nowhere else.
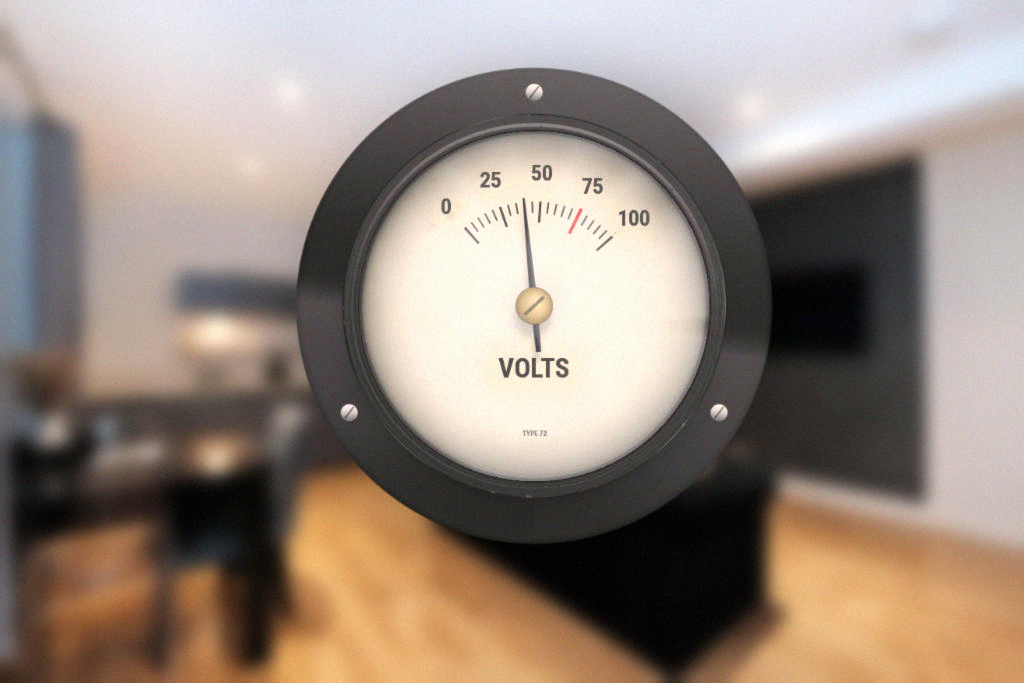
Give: 40,V
